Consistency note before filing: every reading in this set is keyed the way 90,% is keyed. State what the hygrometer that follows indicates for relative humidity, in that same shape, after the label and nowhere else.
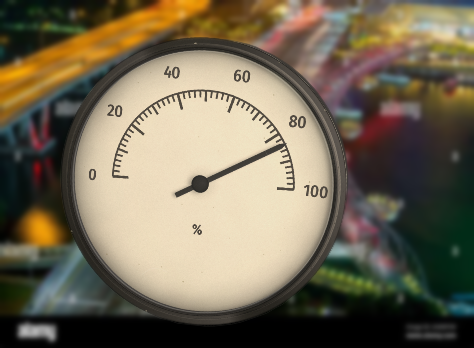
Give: 84,%
